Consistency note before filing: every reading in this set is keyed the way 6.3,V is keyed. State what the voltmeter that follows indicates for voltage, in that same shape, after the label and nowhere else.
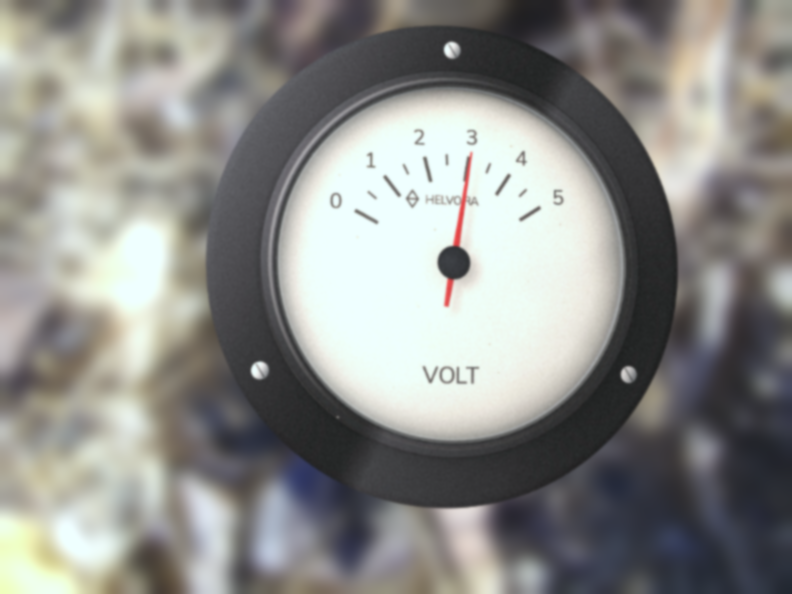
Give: 3,V
